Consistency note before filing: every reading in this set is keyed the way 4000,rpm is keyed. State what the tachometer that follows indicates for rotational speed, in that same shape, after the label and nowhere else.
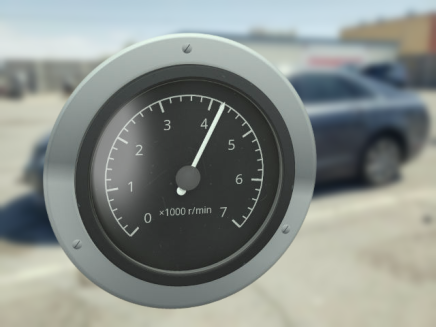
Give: 4200,rpm
